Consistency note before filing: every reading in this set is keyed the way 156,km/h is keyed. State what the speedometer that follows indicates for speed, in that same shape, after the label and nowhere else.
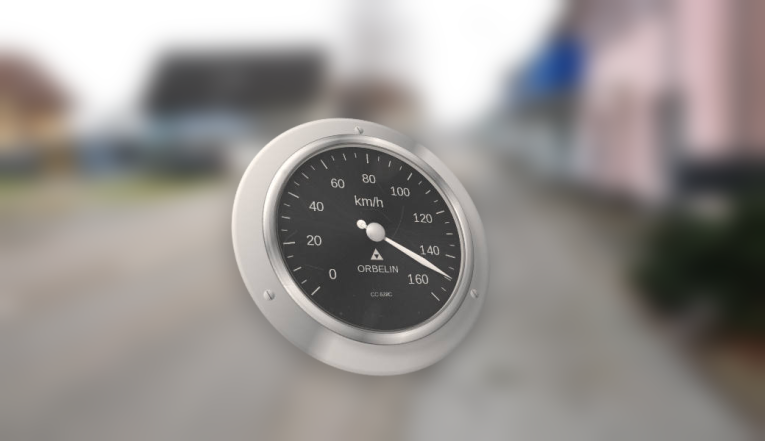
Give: 150,km/h
